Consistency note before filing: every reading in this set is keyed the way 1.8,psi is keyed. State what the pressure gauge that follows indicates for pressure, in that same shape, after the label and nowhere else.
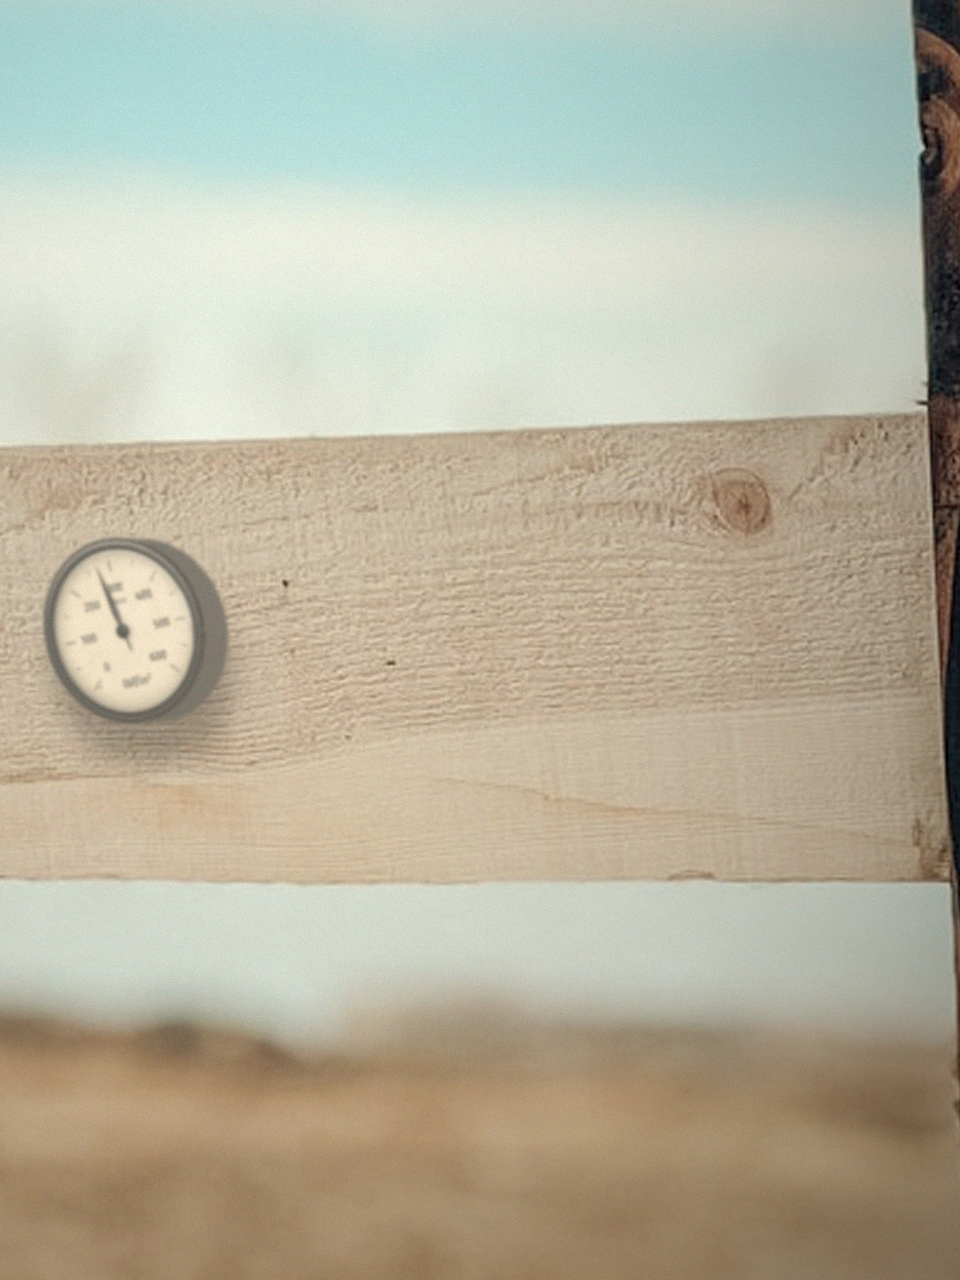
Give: 275,psi
